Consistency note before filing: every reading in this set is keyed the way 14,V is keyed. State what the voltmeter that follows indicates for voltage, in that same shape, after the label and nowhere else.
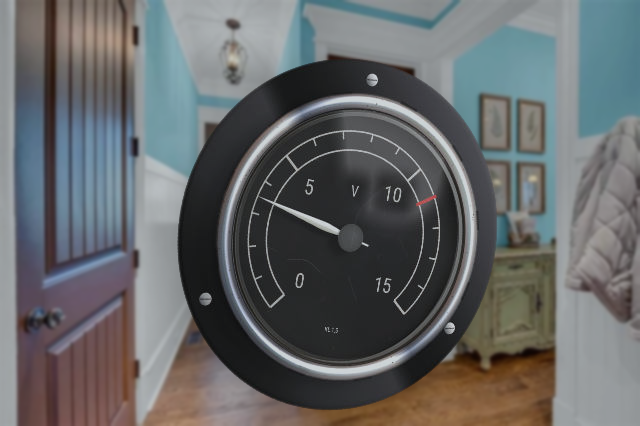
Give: 3.5,V
